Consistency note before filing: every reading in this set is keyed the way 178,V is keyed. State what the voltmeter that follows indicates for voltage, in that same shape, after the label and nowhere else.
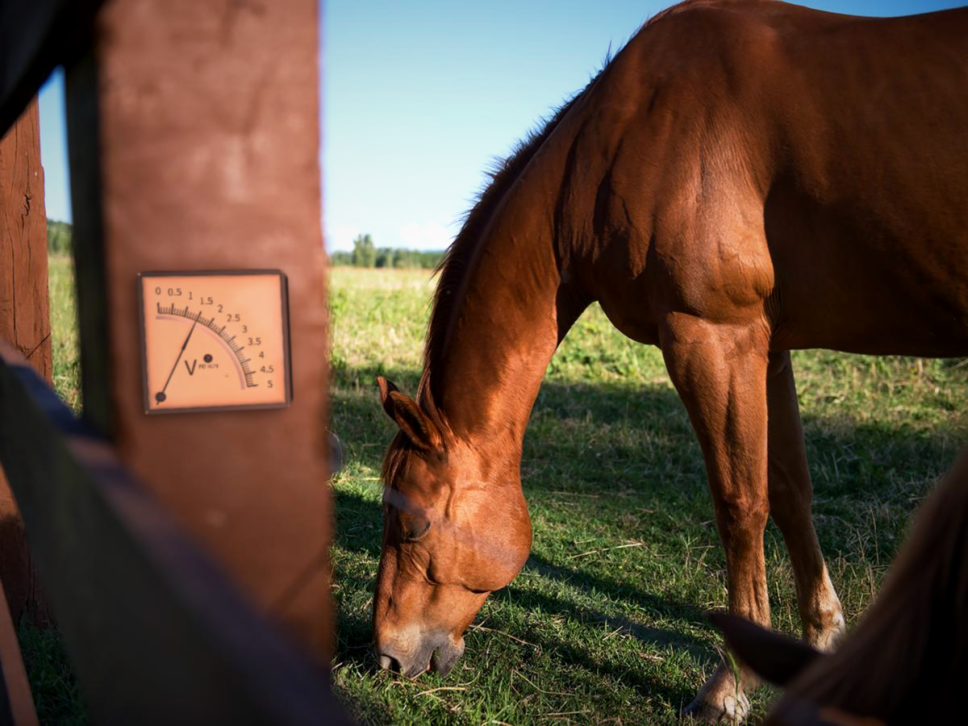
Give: 1.5,V
